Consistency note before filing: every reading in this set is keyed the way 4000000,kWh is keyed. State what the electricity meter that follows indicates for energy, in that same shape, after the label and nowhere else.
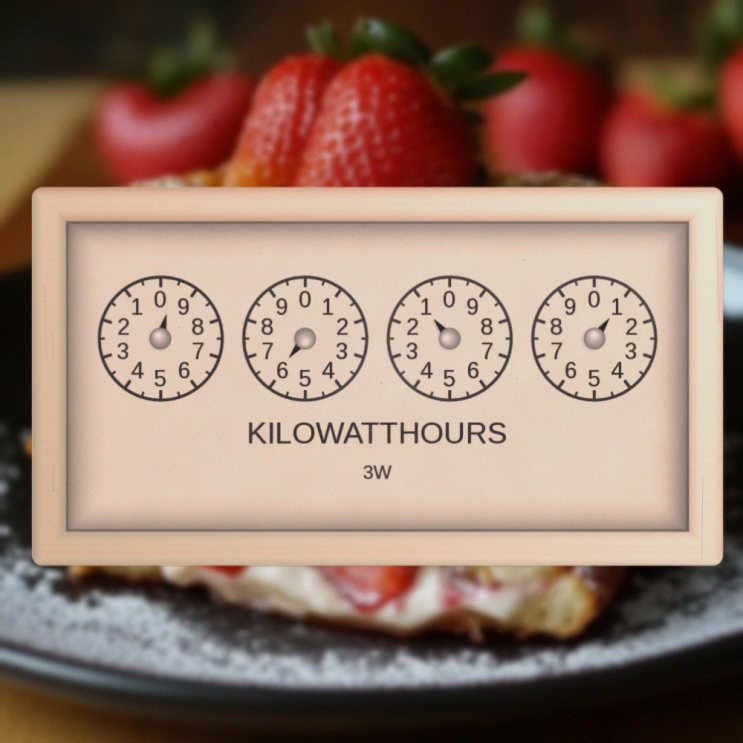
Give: 9611,kWh
